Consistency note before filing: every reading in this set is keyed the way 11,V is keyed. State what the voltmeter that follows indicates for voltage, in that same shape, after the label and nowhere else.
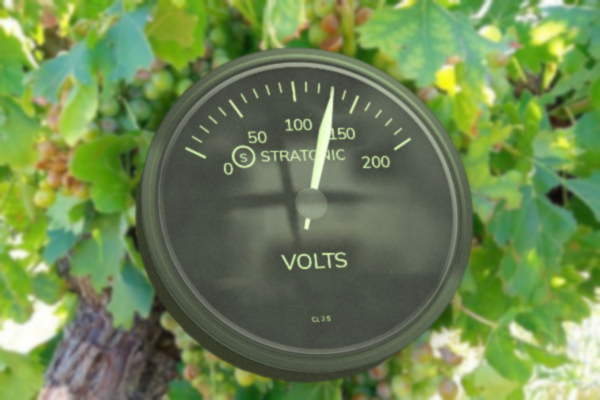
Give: 130,V
